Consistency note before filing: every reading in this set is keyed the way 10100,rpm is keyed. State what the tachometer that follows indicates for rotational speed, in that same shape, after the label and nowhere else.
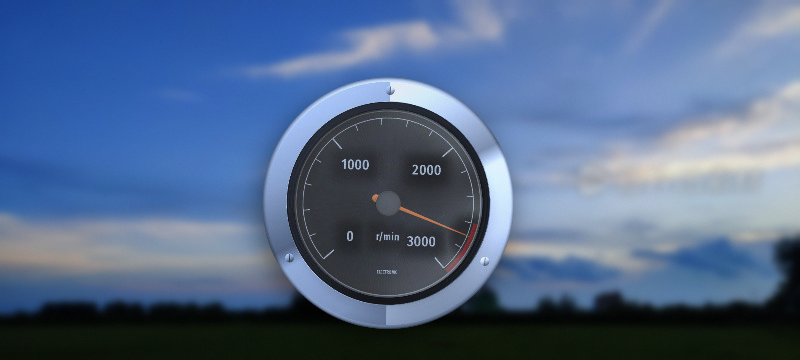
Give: 2700,rpm
